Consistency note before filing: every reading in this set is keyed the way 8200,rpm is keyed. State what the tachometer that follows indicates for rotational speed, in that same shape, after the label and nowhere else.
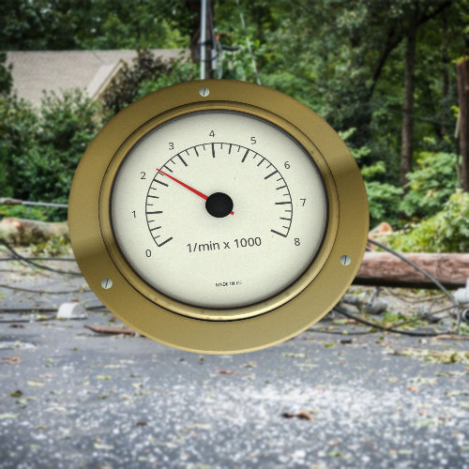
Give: 2250,rpm
